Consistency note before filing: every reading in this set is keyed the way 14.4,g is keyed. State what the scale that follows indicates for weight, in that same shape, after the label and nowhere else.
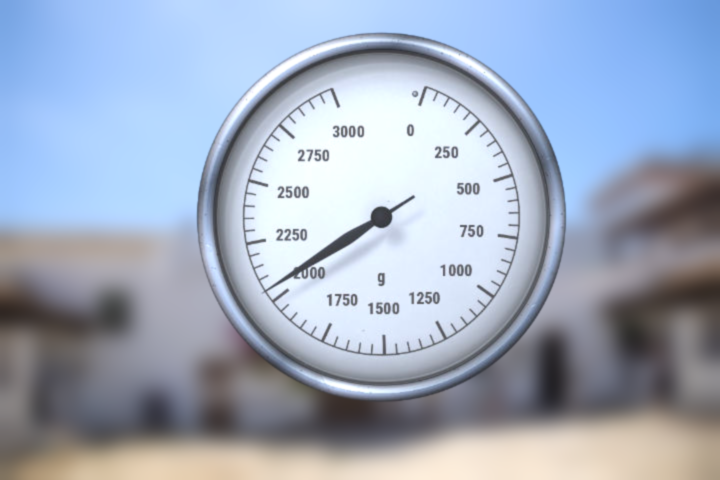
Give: 2050,g
